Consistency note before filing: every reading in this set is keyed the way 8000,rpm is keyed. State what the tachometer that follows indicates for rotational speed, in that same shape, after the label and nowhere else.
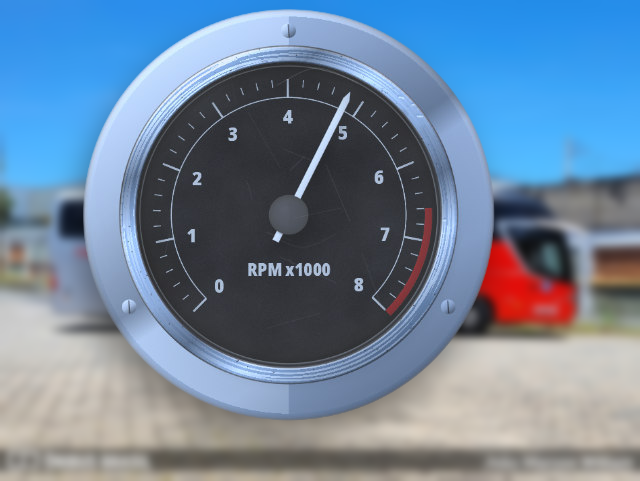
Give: 4800,rpm
